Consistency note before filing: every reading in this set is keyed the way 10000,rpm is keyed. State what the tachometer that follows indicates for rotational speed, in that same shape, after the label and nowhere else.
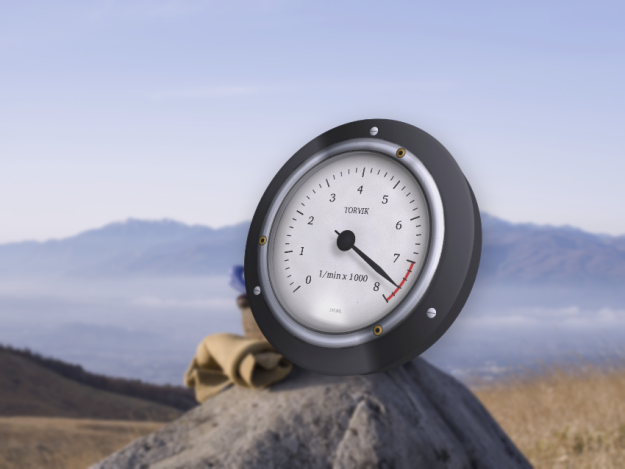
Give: 7600,rpm
